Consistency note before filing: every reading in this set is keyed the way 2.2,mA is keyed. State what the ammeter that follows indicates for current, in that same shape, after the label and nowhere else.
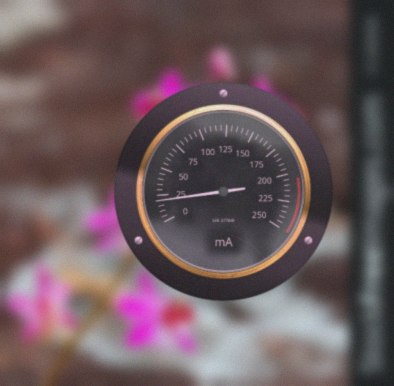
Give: 20,mA
